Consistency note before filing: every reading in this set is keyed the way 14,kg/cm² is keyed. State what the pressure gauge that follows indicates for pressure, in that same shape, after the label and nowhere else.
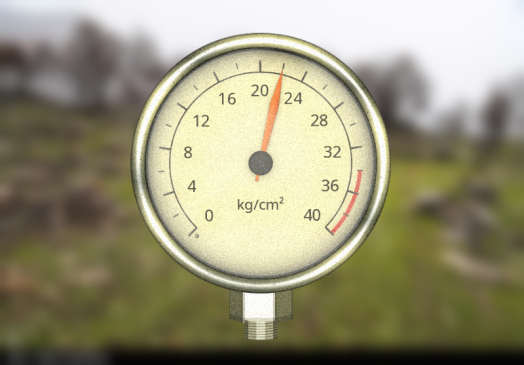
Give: 22,kg/cm²
